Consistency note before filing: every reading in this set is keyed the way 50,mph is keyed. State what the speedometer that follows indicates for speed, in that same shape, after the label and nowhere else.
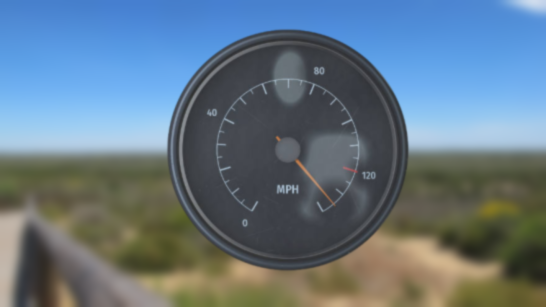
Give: 135,mph
